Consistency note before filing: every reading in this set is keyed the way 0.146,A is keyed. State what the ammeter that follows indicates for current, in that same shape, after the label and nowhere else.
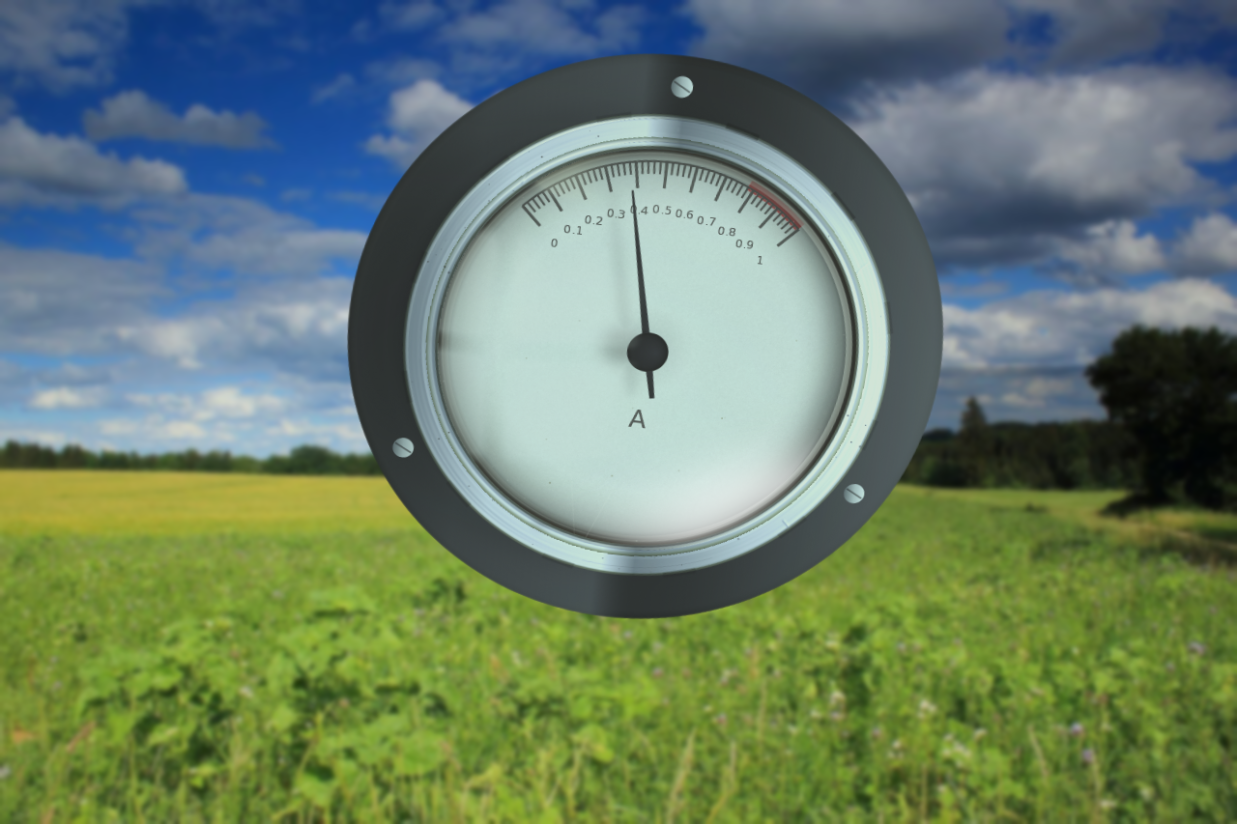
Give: 0.38,A
